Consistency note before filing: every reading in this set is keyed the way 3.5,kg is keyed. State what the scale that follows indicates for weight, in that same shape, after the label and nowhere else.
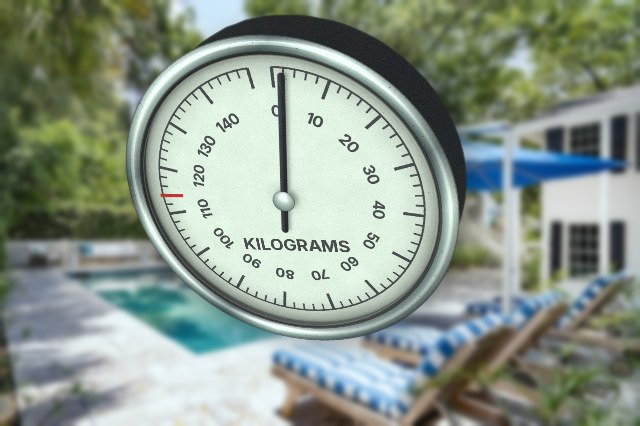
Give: 2,kg
